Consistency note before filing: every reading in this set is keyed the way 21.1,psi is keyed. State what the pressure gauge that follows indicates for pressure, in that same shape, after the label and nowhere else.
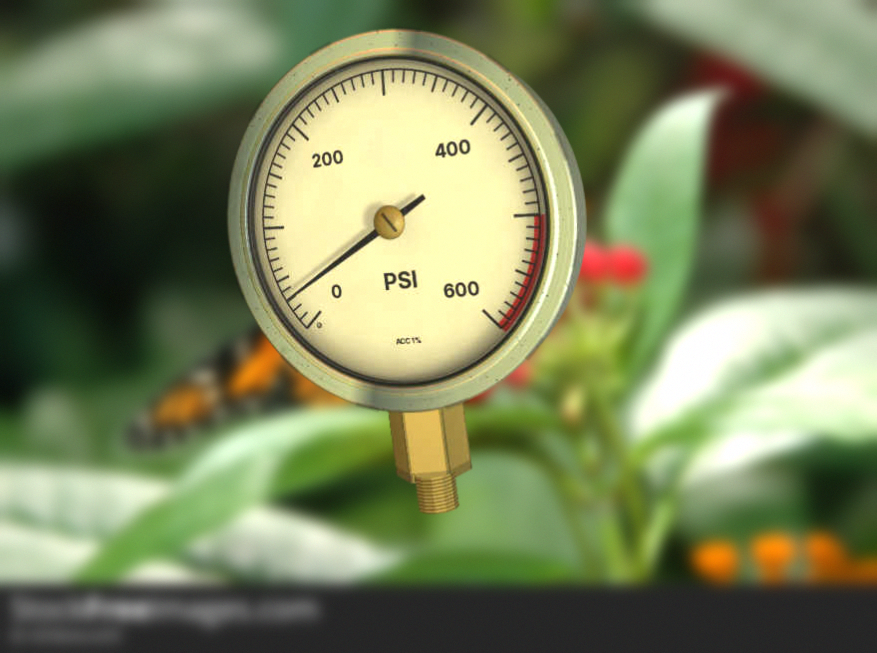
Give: 30,psi
